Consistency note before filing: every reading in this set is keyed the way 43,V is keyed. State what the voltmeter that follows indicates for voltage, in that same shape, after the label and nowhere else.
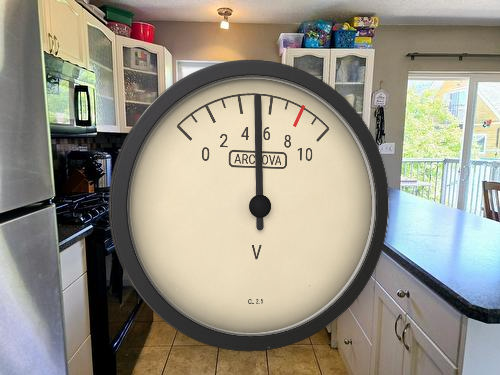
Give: 5,V
